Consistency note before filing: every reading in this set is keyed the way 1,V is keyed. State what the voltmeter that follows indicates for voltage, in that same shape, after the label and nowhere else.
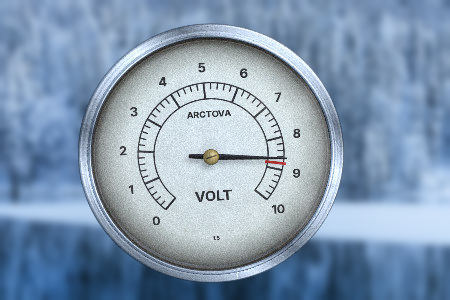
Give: 8.6,V
